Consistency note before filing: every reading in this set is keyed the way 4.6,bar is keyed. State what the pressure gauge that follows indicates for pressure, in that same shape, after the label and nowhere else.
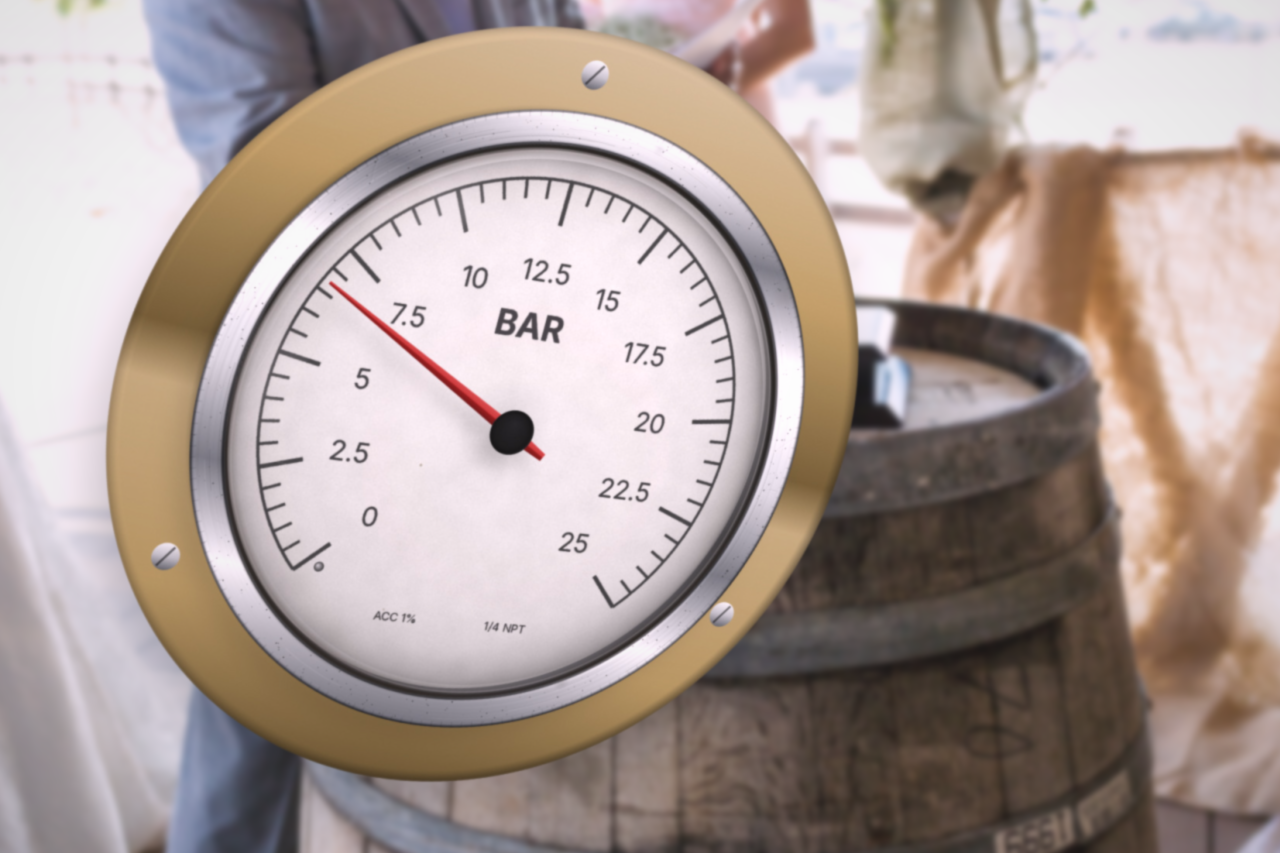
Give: 6.75,bar
